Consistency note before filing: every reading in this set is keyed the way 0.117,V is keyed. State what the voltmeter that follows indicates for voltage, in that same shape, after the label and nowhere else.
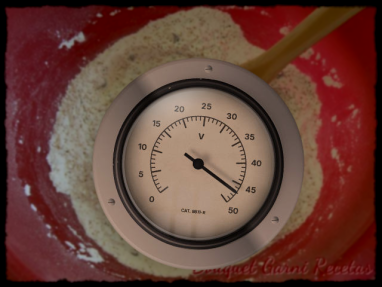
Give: 47,V
